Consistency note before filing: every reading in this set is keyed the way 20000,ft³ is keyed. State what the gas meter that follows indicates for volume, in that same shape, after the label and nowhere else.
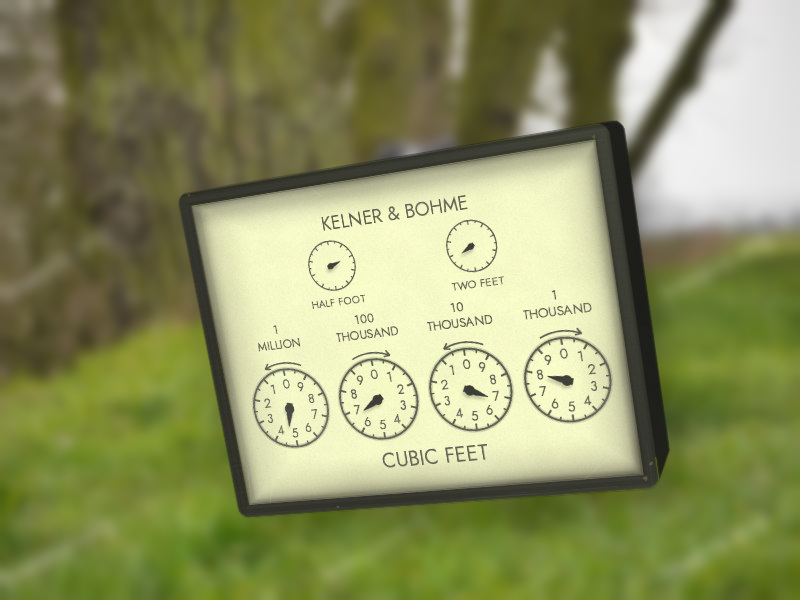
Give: 466800,ft³
